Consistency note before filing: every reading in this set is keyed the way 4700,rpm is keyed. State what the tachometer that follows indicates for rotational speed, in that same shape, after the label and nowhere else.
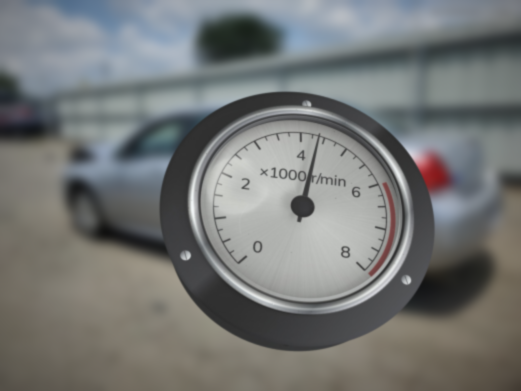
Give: 4375,rpm
